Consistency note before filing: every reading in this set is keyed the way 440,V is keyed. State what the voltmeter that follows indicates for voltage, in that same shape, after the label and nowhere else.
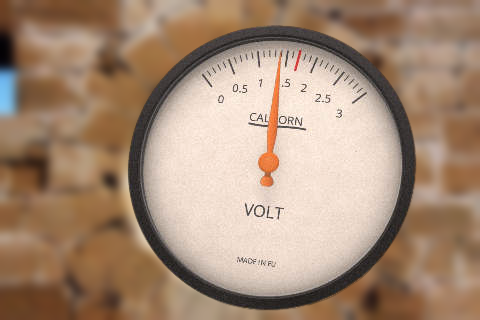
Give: 1.4,V
